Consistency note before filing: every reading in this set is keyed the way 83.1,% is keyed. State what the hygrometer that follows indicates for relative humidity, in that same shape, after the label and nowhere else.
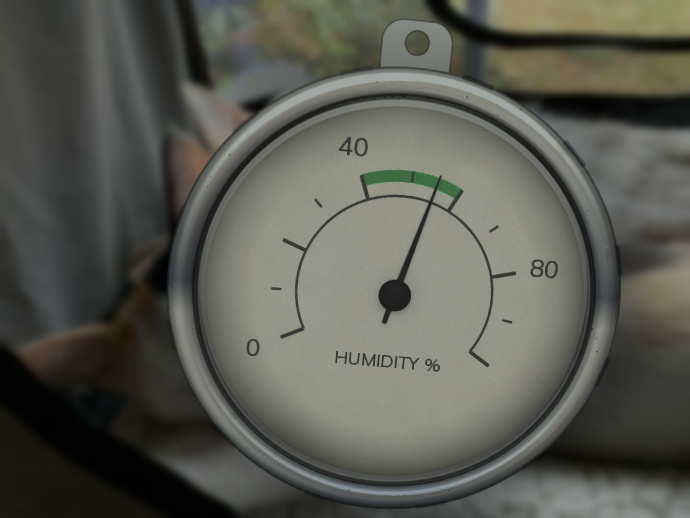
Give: 55,%
